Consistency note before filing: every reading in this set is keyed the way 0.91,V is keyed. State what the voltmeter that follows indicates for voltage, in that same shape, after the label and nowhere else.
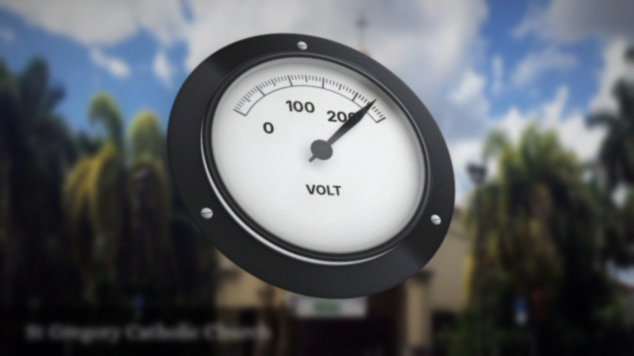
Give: 225,V
